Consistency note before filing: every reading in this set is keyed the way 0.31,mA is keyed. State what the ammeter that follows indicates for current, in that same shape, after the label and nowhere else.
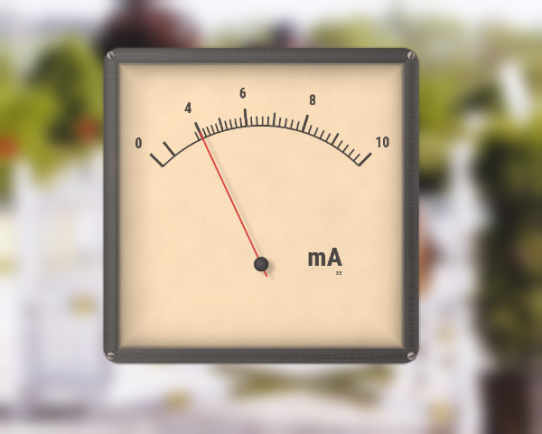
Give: 4,mA
